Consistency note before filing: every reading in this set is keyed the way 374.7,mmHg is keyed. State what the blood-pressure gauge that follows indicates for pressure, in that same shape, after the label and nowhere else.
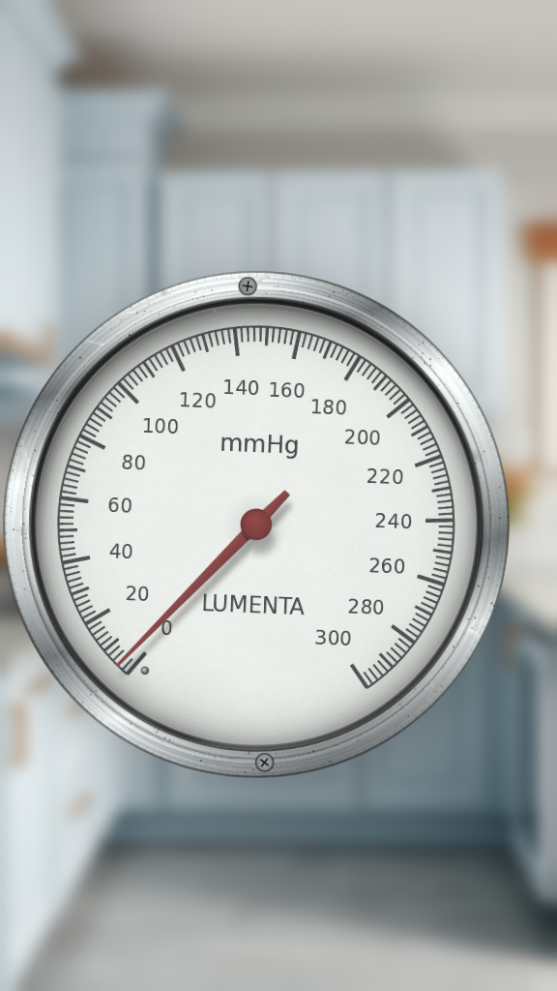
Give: 4,mmHg
